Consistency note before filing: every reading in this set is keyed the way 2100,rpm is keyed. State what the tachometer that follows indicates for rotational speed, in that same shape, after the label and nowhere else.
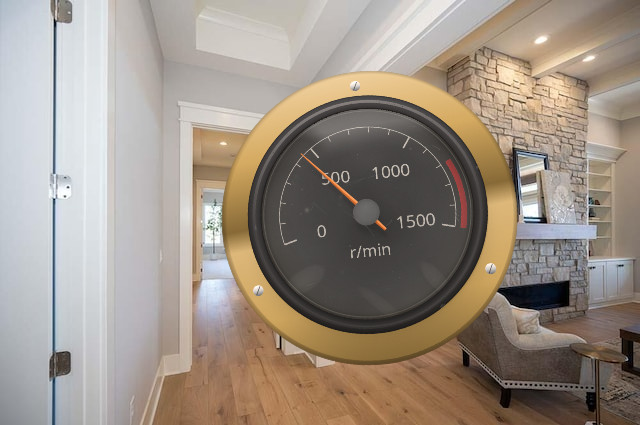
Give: 450,rpm
